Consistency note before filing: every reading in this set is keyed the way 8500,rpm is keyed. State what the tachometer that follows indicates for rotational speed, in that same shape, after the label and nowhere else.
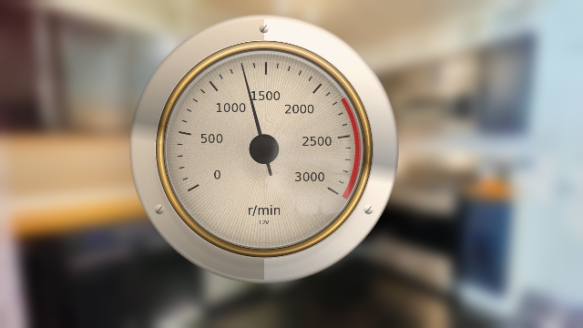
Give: 1300,rpm
